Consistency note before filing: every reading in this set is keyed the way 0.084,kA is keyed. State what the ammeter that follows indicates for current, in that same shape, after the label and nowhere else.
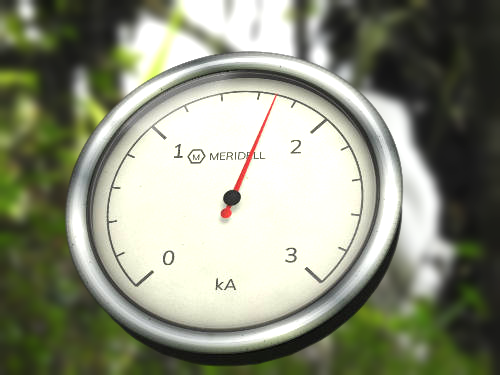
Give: 1.7,kA
